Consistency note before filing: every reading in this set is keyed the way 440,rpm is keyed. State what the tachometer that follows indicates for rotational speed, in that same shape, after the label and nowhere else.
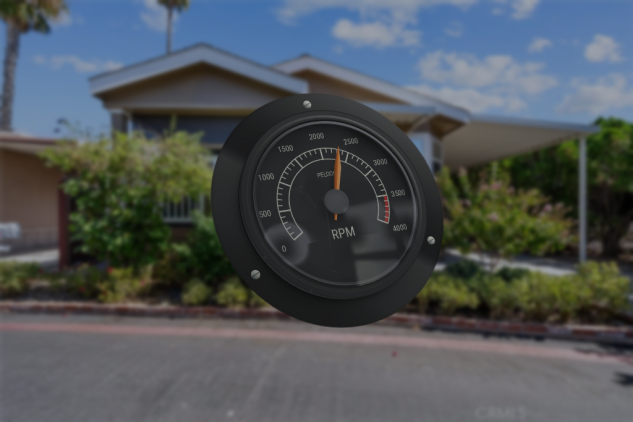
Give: 2300,rpm
